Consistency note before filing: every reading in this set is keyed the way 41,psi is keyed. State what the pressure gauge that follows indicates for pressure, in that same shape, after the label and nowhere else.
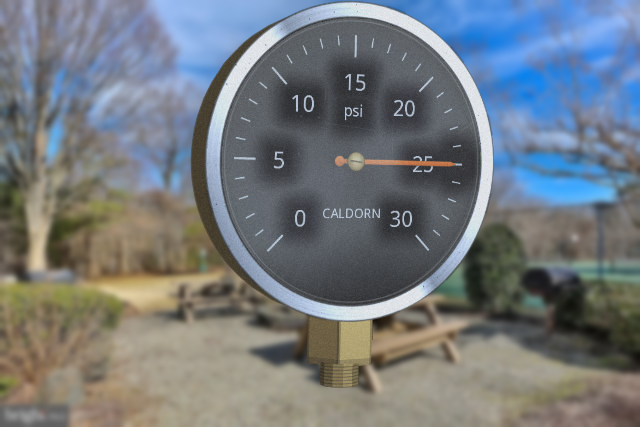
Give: 25,psi
